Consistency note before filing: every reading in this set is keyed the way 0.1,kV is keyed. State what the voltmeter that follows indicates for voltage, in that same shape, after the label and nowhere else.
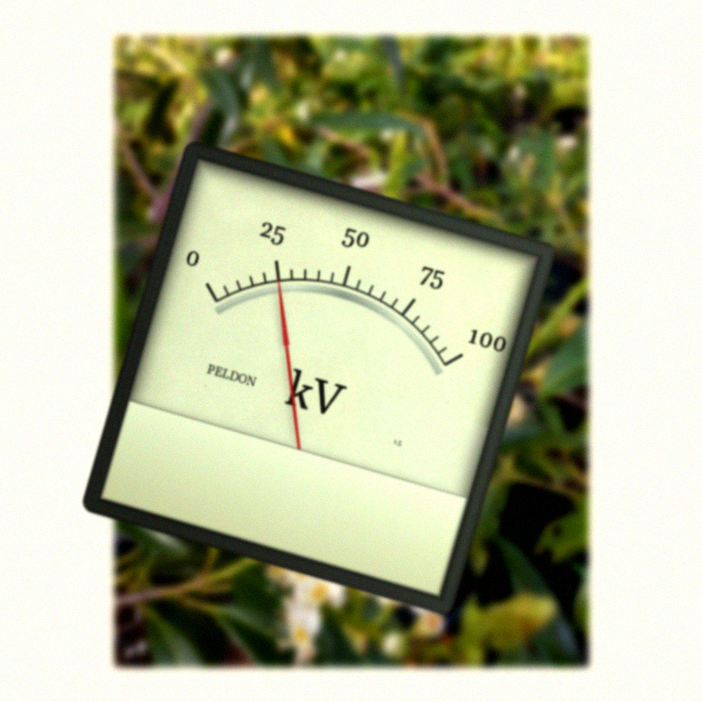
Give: 25,kV
